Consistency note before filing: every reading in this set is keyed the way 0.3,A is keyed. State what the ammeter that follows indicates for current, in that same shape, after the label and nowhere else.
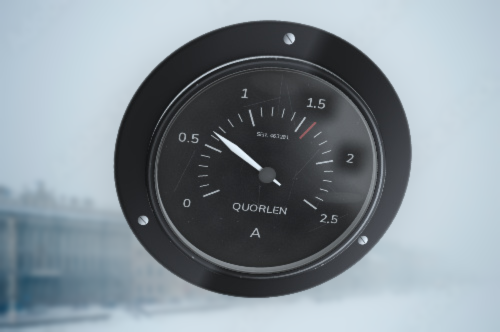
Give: 0.65,A
